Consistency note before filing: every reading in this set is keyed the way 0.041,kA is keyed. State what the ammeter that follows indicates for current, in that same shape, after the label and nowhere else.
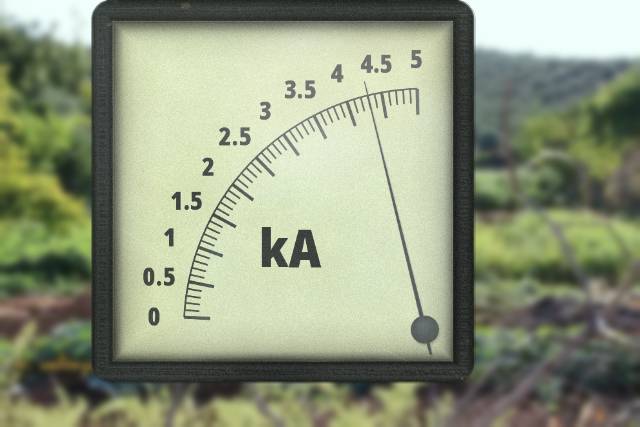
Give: 4.3,kA
